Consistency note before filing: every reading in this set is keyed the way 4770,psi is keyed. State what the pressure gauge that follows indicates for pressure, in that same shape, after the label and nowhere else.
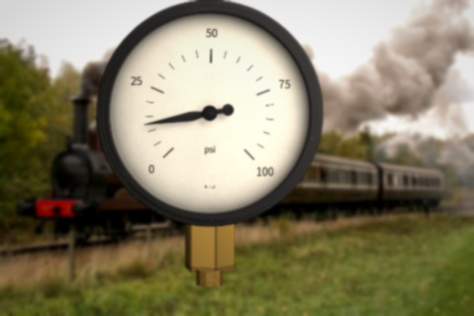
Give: 12.5,psi
